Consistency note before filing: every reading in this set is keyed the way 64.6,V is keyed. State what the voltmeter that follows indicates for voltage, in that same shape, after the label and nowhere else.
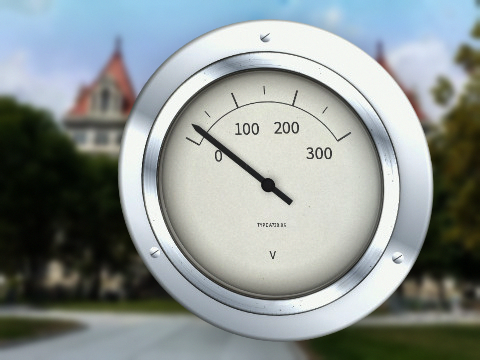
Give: 25,V
